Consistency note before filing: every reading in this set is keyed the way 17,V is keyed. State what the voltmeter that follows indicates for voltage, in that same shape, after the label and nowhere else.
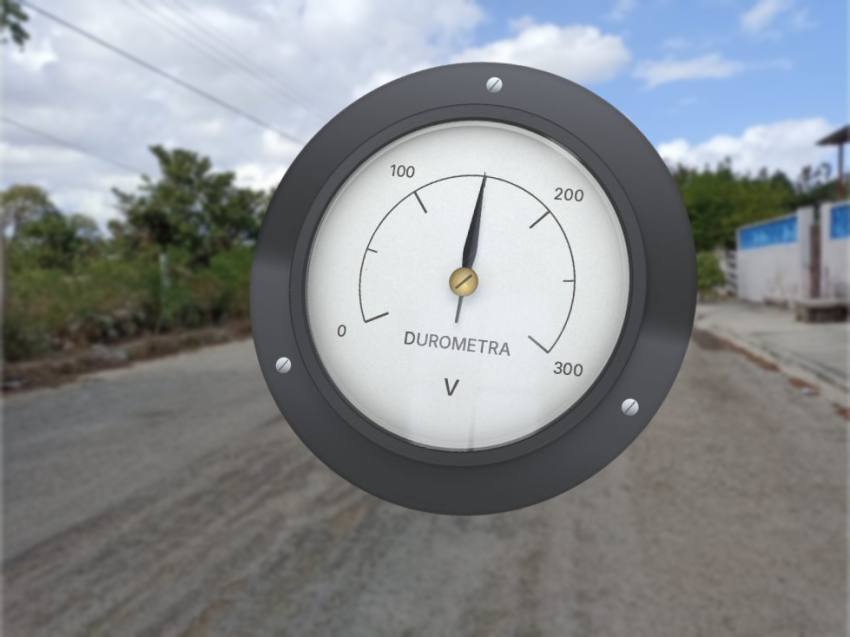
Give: 150,V
